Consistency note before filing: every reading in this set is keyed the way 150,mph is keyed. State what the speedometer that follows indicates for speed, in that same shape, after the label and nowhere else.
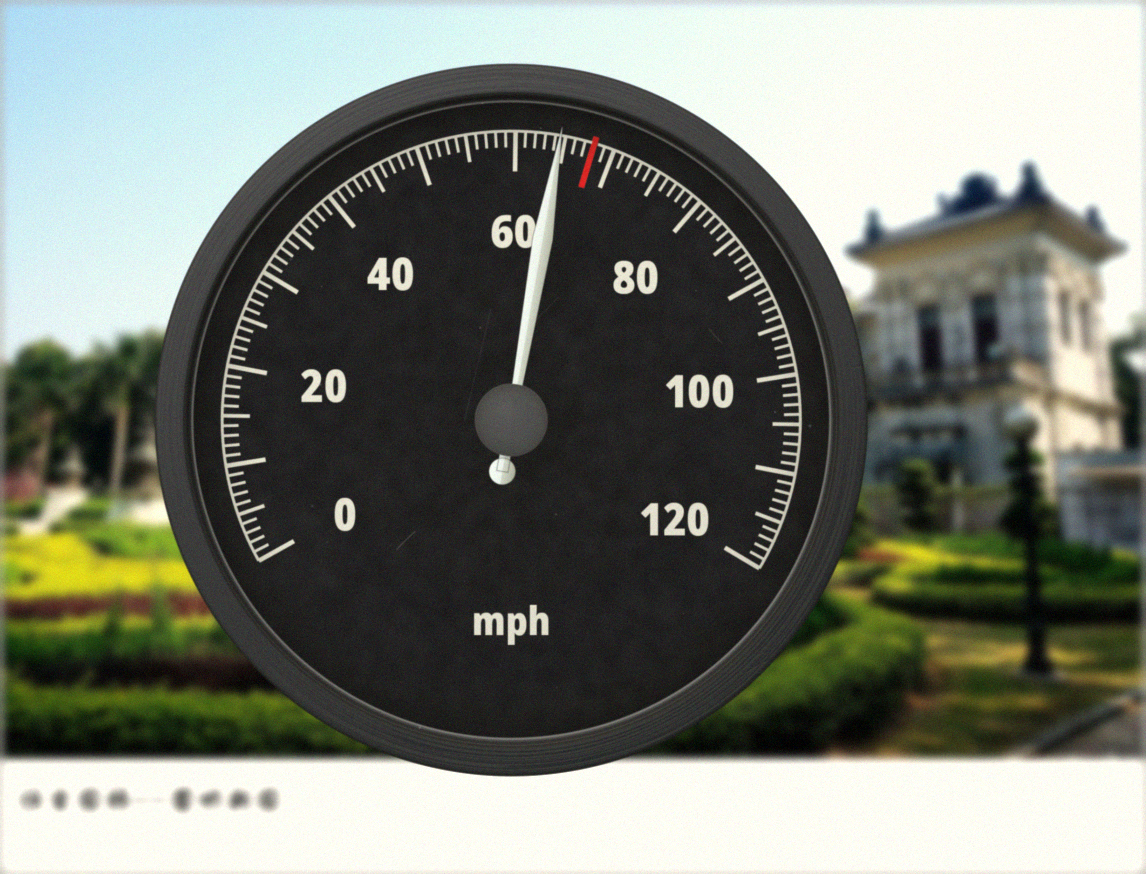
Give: 64.5,mph
